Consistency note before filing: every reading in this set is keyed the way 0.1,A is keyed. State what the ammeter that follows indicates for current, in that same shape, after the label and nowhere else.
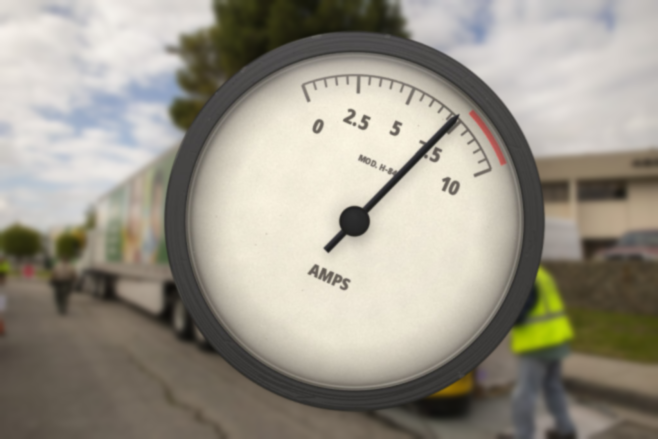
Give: 7.25,A
